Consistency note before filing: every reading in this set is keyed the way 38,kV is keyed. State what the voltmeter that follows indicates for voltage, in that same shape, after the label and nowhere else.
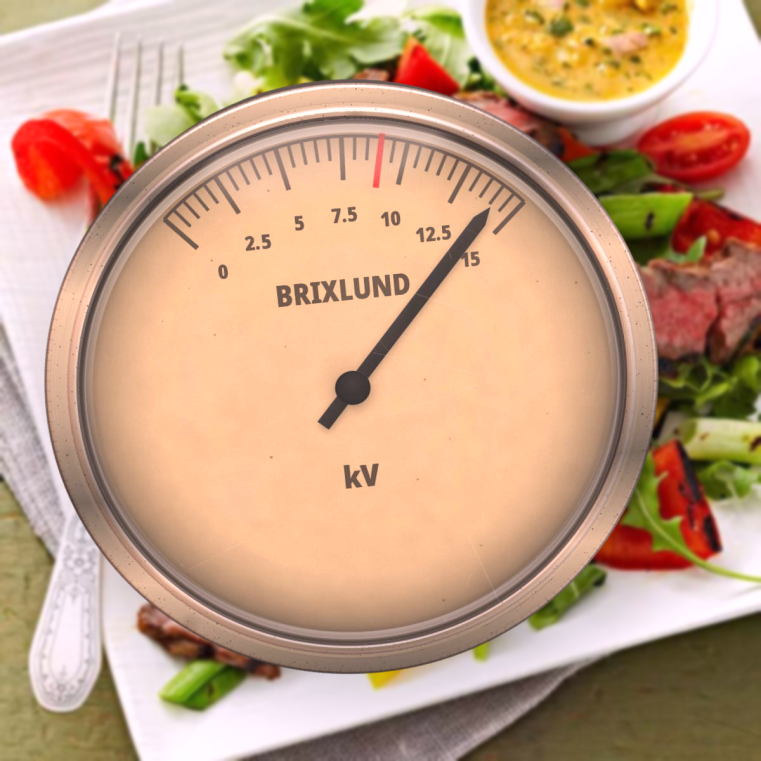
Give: 14,kV
